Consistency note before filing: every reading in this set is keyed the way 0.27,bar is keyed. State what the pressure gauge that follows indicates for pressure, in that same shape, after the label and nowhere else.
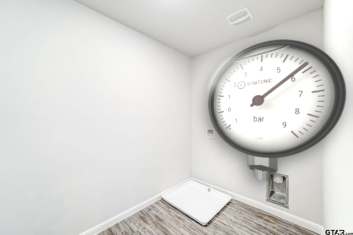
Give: 5.8,bar
